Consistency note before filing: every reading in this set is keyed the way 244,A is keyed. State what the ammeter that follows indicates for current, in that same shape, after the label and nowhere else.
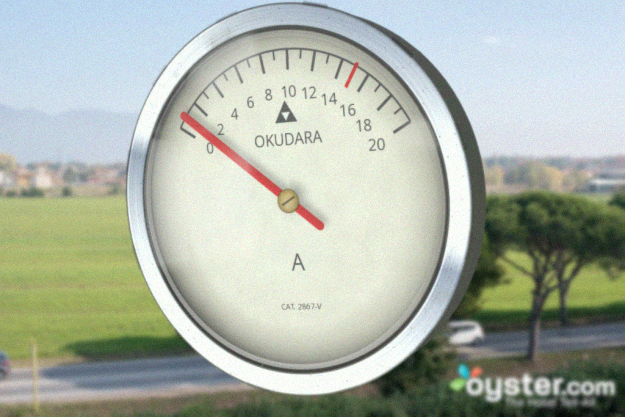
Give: 1,A
